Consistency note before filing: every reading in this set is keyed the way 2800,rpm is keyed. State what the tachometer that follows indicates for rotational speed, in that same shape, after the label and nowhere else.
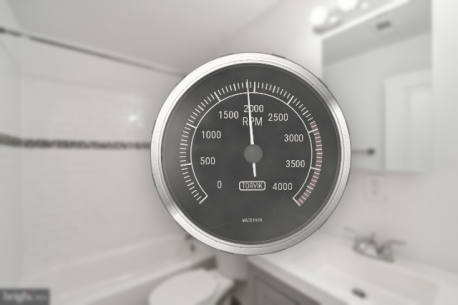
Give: 1900,rpm
